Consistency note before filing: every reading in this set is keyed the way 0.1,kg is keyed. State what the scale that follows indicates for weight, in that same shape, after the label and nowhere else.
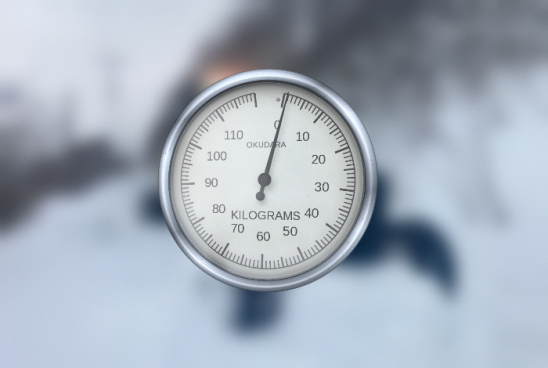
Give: 1,kg
